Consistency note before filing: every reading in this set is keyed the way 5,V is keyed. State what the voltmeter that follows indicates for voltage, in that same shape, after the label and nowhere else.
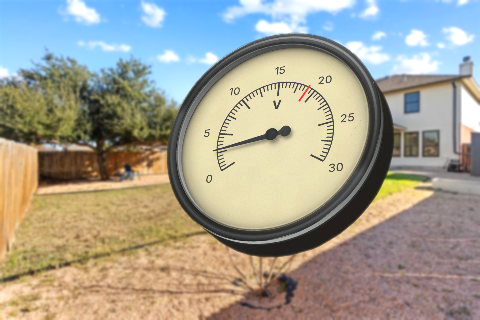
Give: 2.5,V
